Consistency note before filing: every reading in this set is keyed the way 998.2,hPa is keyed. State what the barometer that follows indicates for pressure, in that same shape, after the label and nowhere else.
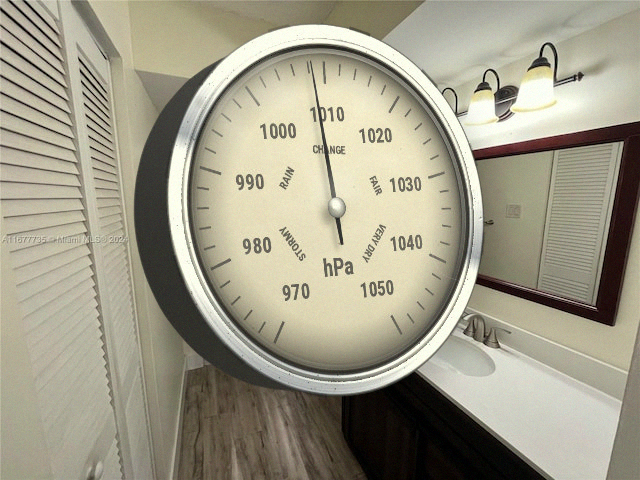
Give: 1008,hPa
